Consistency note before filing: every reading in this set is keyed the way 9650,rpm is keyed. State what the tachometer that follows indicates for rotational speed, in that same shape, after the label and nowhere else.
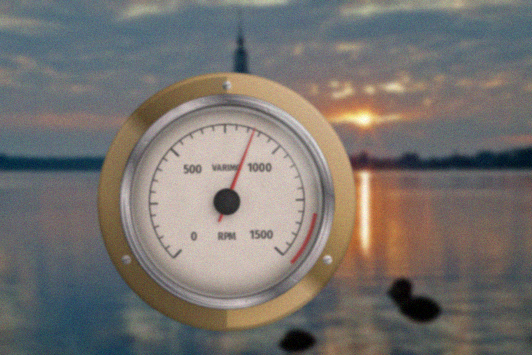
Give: 875,rpm
